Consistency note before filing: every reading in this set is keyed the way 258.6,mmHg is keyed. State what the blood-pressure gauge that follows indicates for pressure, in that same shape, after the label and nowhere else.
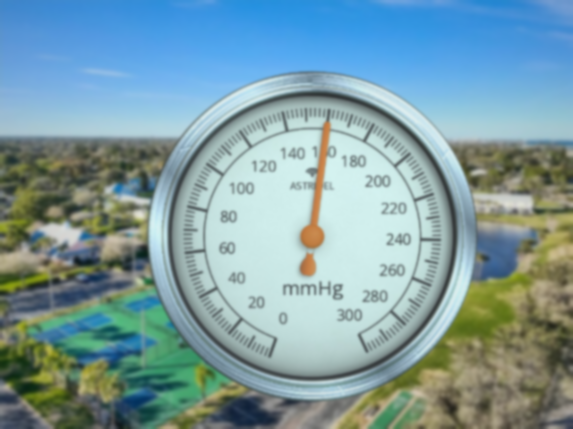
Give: 160,mmHg
